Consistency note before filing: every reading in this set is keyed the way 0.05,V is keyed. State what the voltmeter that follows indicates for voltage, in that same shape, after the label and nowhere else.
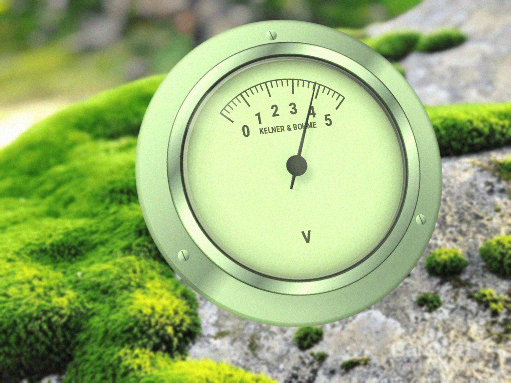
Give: 3.8,V
